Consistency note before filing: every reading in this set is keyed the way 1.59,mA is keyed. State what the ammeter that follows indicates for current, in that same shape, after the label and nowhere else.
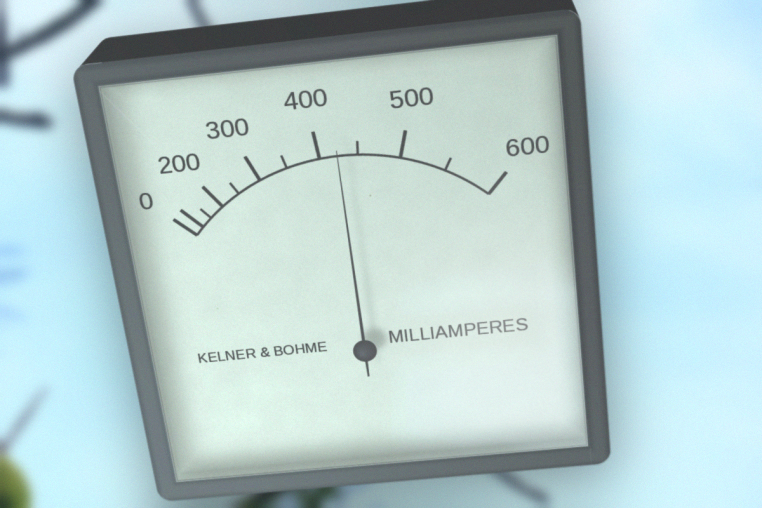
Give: 425,mA
